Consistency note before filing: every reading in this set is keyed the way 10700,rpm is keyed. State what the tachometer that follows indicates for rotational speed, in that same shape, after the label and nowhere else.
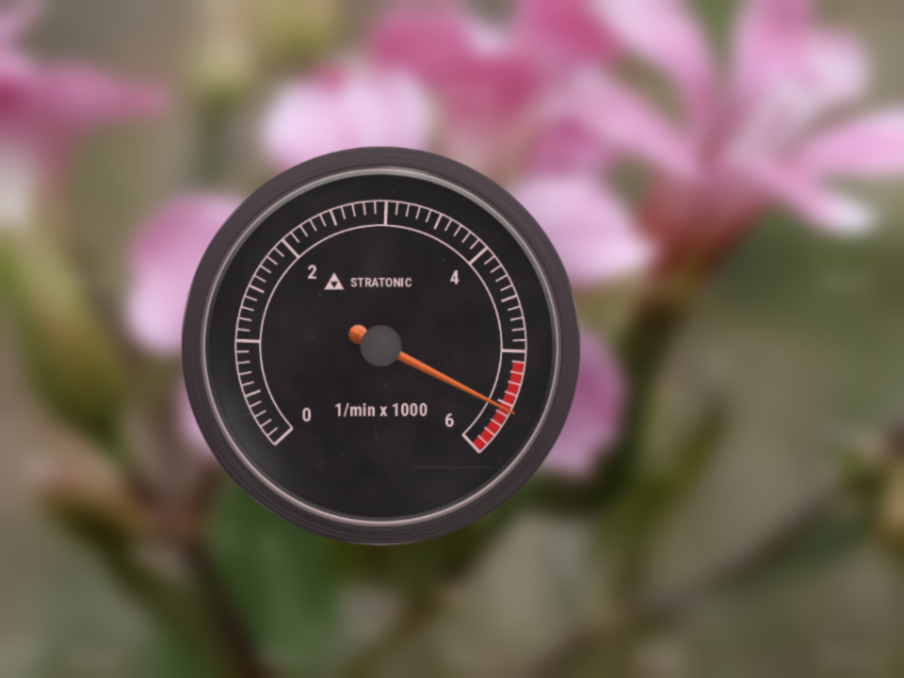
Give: 5550,rpm
